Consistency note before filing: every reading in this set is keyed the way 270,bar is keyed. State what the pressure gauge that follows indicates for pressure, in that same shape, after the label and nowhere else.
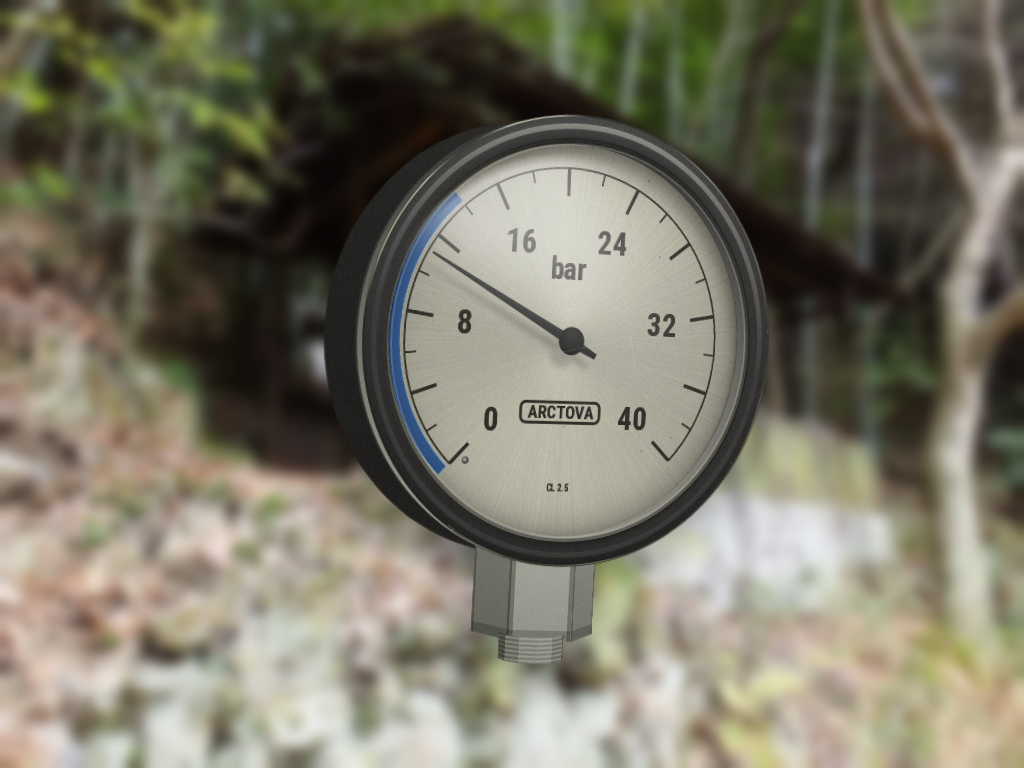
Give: 11,bar
